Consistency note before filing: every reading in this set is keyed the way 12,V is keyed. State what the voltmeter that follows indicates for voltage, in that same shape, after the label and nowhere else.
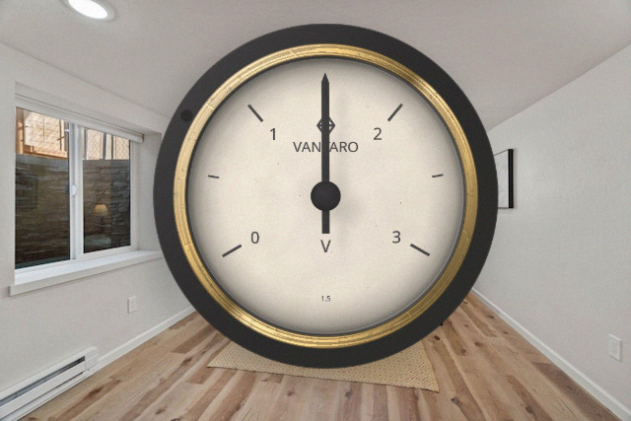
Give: 1.5,V
